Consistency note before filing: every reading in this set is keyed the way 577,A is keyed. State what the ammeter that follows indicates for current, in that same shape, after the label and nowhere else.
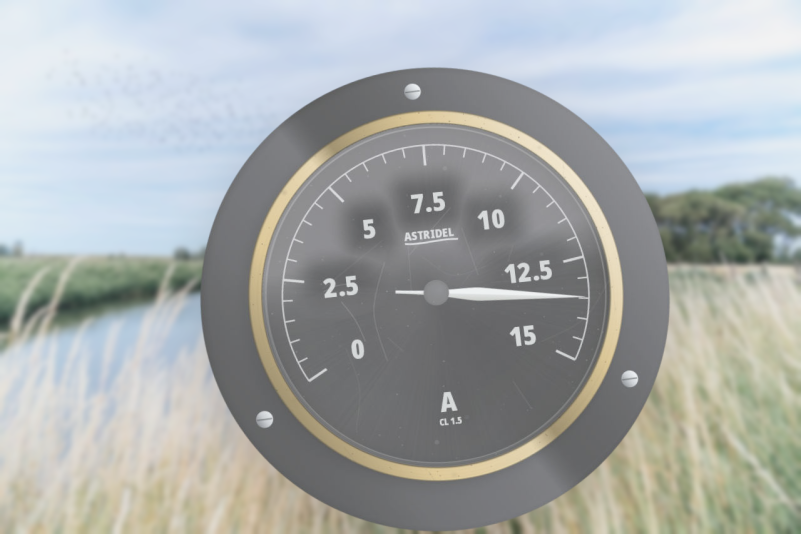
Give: 13.5,A
